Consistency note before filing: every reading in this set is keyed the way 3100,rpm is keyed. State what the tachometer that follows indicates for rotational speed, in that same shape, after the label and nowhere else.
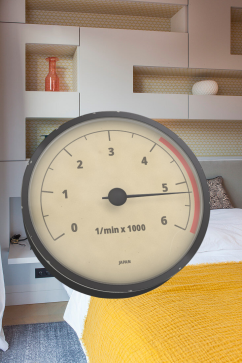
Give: 5250,rpm
